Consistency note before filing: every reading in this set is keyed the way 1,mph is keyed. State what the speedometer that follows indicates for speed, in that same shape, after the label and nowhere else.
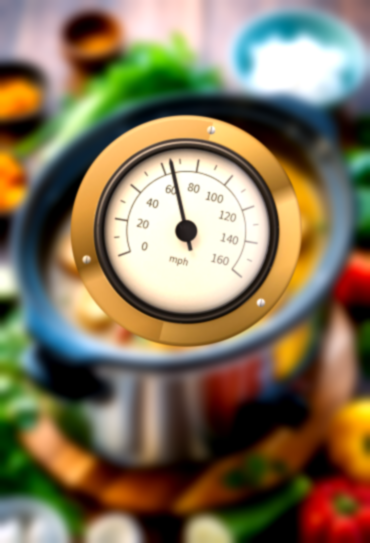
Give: 65,mph
